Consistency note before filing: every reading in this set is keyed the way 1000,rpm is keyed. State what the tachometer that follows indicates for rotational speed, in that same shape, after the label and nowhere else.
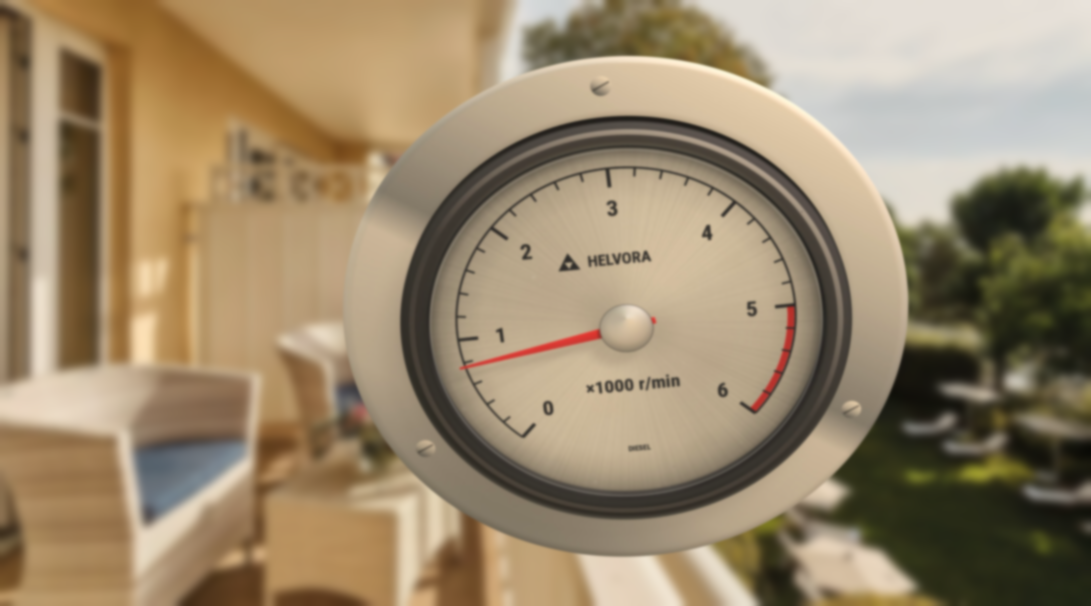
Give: 800,rpm
